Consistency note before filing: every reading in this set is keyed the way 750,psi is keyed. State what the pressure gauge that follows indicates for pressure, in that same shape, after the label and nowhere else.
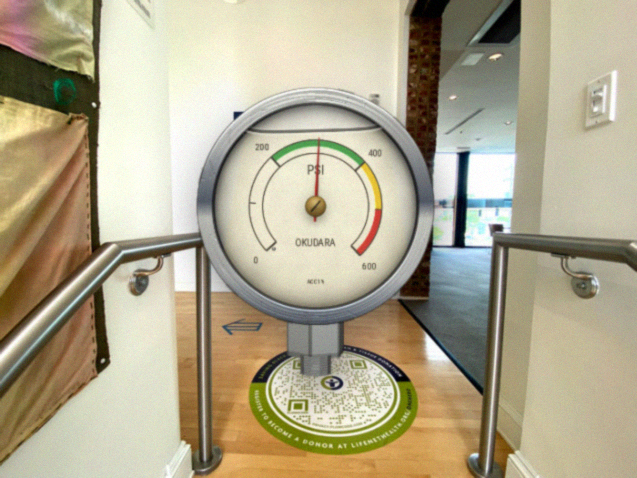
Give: 300,psi
